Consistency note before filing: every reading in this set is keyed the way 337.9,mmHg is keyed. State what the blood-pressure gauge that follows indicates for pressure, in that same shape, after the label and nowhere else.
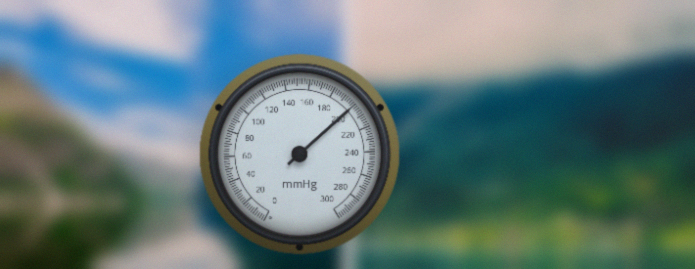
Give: 200,mmHg
